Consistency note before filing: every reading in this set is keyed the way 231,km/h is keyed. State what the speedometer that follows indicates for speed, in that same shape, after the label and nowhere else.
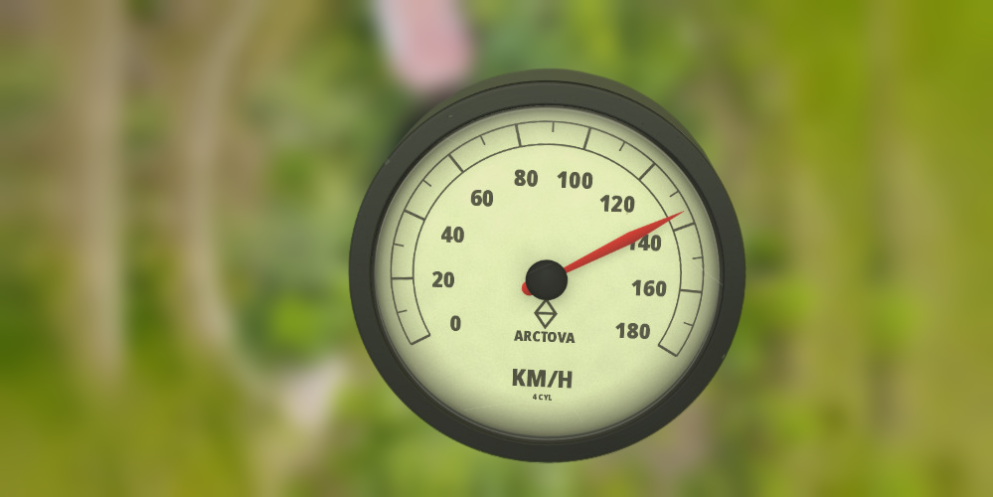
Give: 135,km/h
